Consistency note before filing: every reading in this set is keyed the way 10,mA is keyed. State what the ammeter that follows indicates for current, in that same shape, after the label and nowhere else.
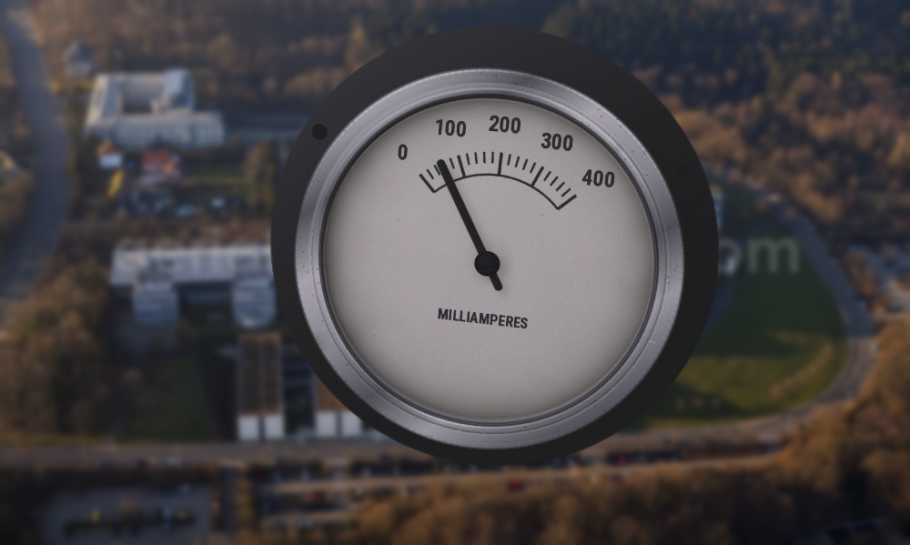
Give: 60,mA
